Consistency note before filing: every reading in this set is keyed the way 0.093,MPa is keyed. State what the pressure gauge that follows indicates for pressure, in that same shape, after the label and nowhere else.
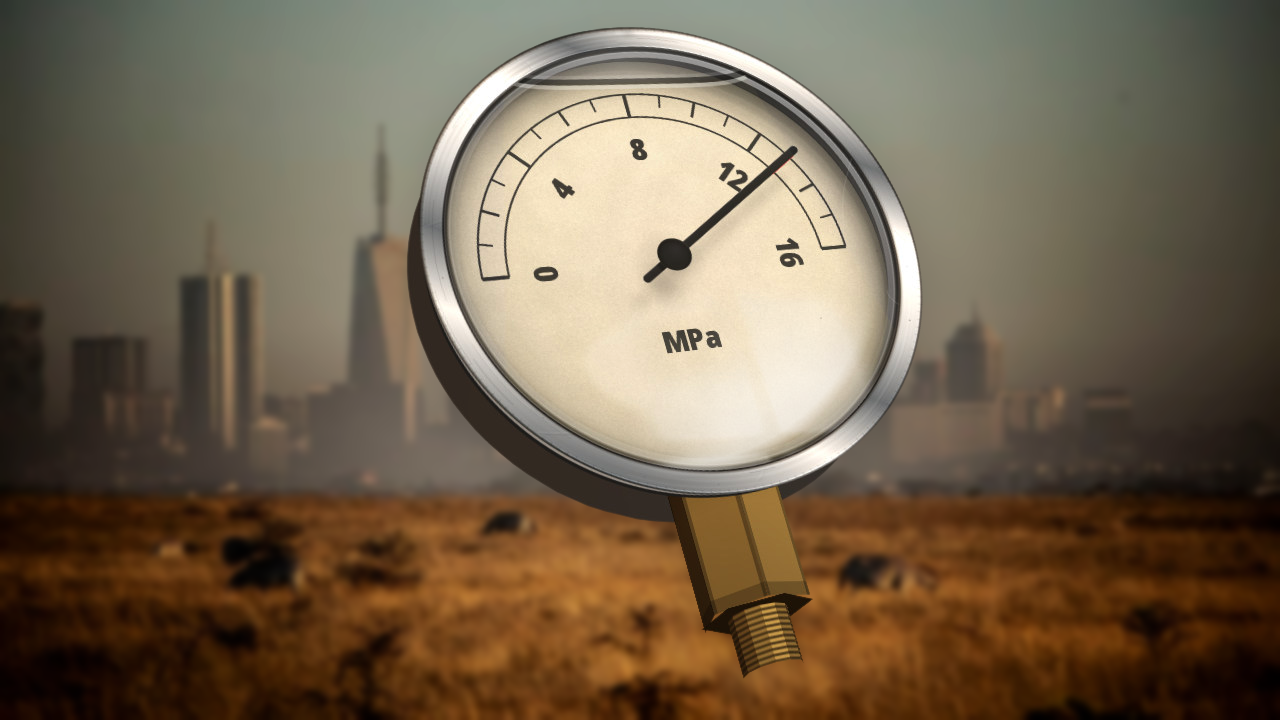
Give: 13,MPa
